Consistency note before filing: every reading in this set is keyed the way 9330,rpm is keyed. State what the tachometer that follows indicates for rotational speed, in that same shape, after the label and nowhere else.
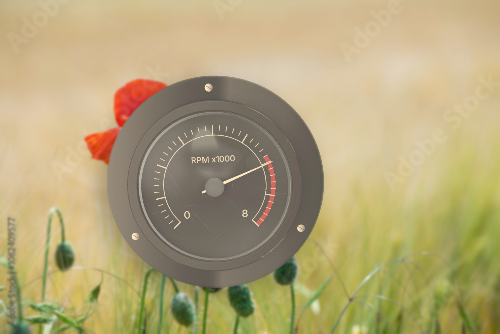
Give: 6000,rpm
